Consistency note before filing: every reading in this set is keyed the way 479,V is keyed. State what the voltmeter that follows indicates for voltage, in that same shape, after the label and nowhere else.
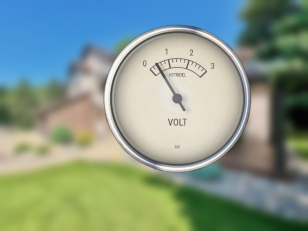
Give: 0.4,V
